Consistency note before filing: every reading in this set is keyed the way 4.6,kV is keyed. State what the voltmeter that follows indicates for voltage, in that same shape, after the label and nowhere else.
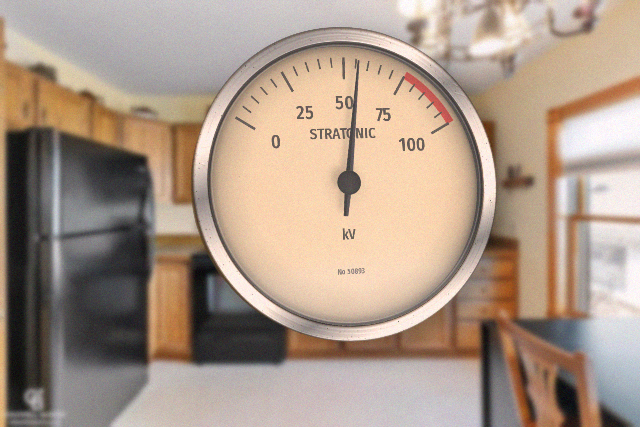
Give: 55,kV
